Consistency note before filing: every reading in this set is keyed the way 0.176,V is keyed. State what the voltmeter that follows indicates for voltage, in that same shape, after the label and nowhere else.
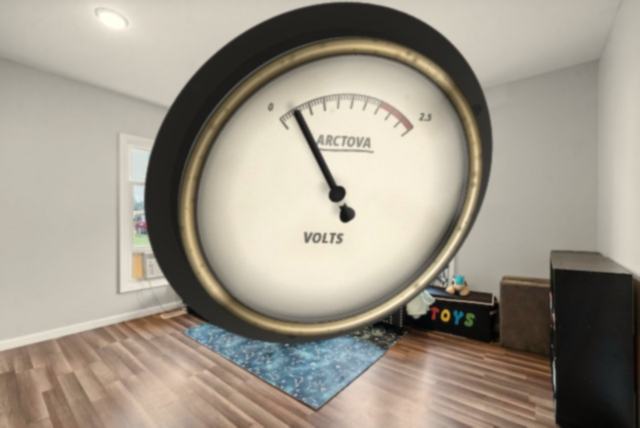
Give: 0.25,V
